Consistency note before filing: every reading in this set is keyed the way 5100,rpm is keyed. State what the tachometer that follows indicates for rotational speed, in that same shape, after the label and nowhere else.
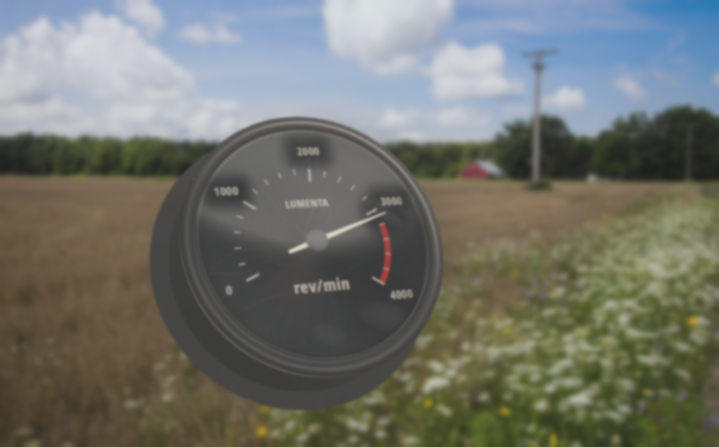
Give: 3100,rpm
